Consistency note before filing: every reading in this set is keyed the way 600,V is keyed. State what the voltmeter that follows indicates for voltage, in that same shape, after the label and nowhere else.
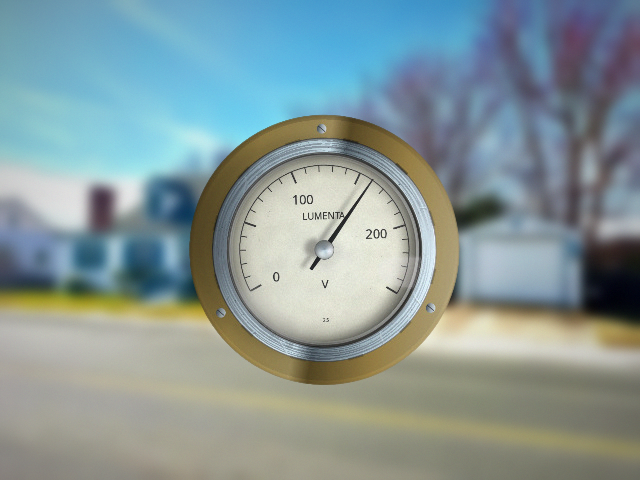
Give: 160,V
